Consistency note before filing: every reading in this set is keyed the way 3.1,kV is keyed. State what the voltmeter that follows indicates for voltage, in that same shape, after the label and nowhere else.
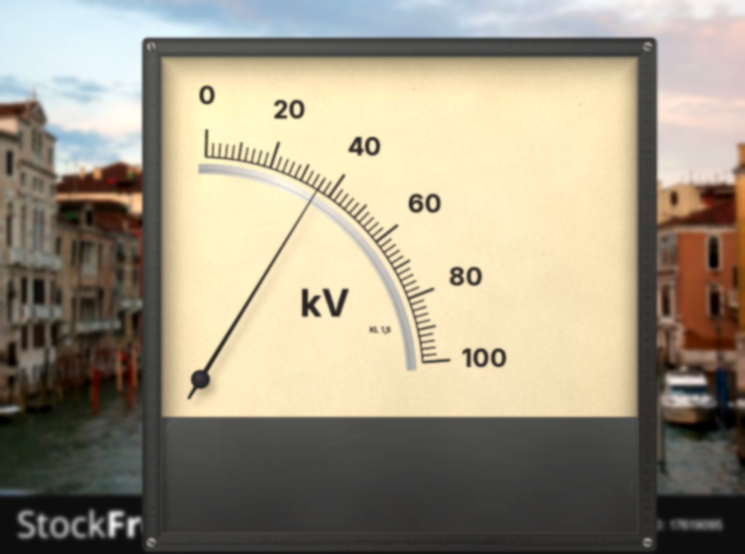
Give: 36,kV
